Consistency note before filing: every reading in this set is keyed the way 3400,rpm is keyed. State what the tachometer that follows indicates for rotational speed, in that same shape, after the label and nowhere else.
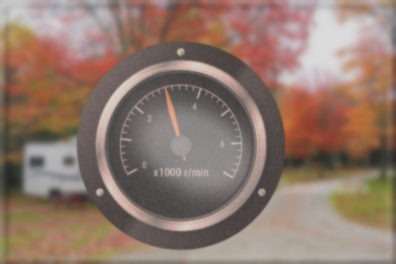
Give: 3000,rpm
